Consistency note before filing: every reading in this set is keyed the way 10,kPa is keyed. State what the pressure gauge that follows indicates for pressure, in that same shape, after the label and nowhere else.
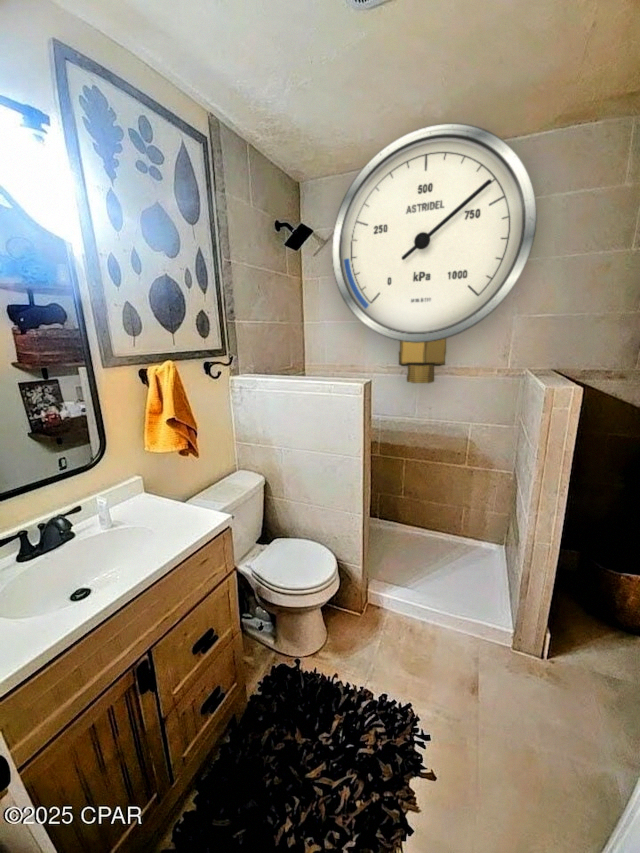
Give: 700,kPa
